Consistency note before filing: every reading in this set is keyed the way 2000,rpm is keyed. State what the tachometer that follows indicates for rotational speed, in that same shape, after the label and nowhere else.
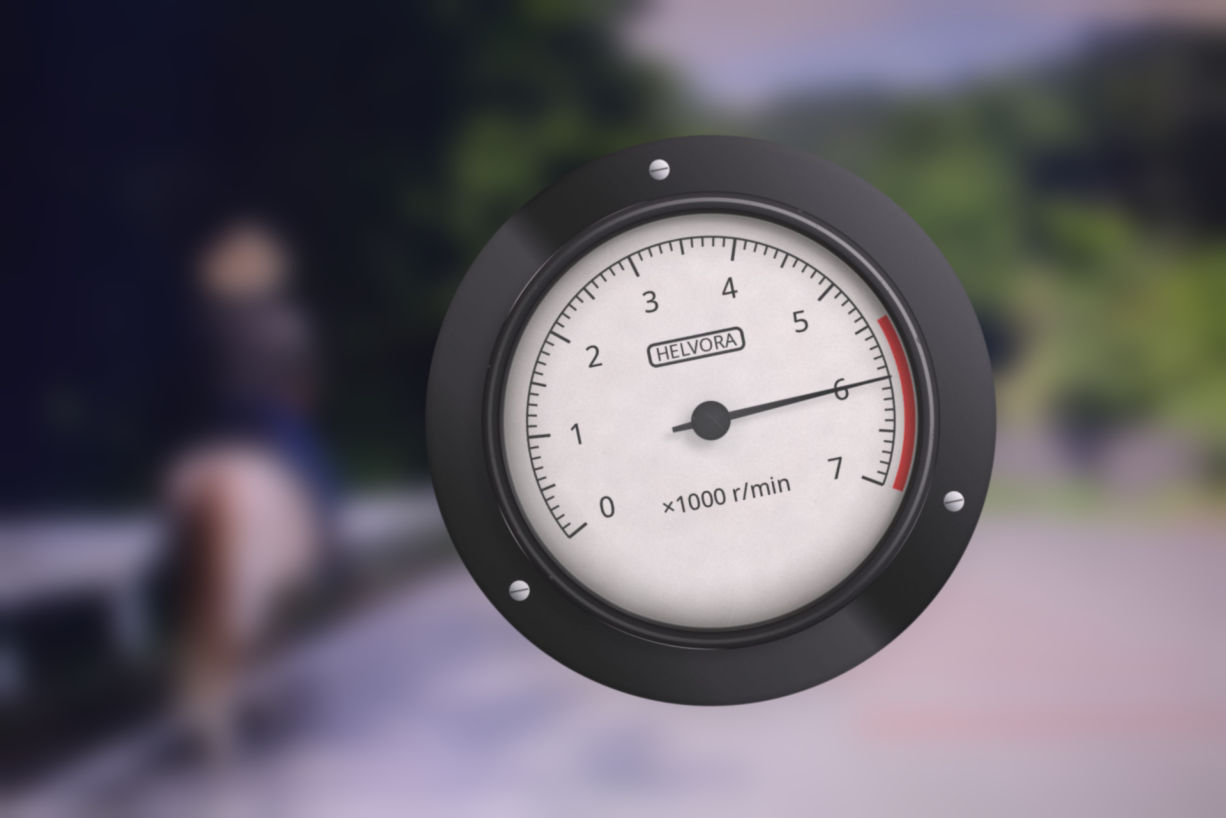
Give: 6000,rpm
